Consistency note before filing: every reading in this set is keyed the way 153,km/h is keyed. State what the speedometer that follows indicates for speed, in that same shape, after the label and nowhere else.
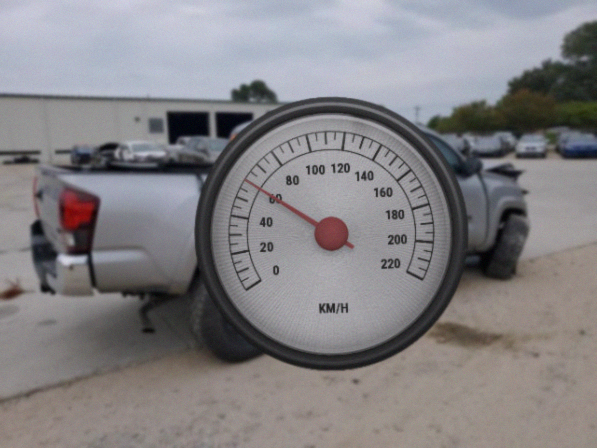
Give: 60,km/h
